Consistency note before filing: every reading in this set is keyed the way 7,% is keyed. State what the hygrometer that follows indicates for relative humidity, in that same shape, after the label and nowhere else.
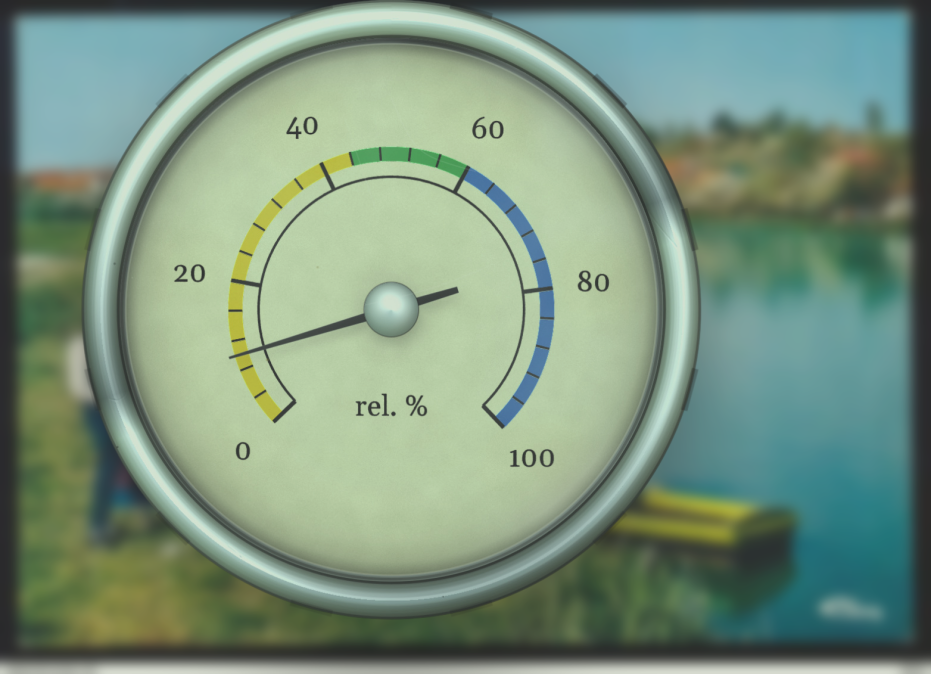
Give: 10,%
